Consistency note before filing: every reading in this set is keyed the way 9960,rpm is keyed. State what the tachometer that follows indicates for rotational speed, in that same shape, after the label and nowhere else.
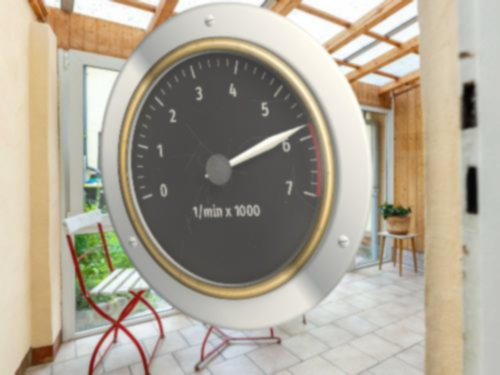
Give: 5800,rpm
